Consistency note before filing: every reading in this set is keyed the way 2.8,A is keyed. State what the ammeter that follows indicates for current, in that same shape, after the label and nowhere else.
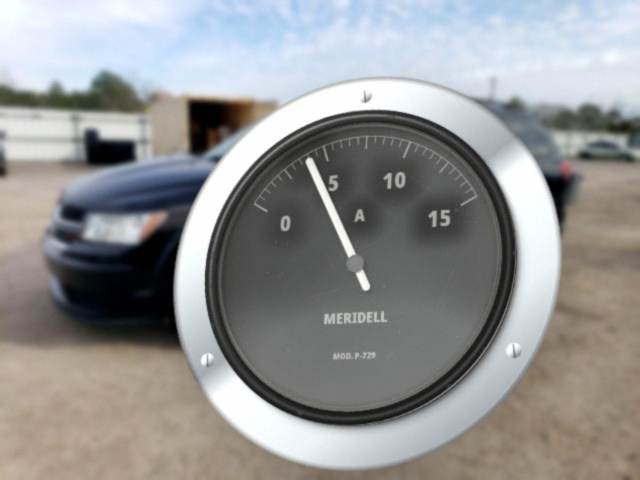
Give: 4,A
